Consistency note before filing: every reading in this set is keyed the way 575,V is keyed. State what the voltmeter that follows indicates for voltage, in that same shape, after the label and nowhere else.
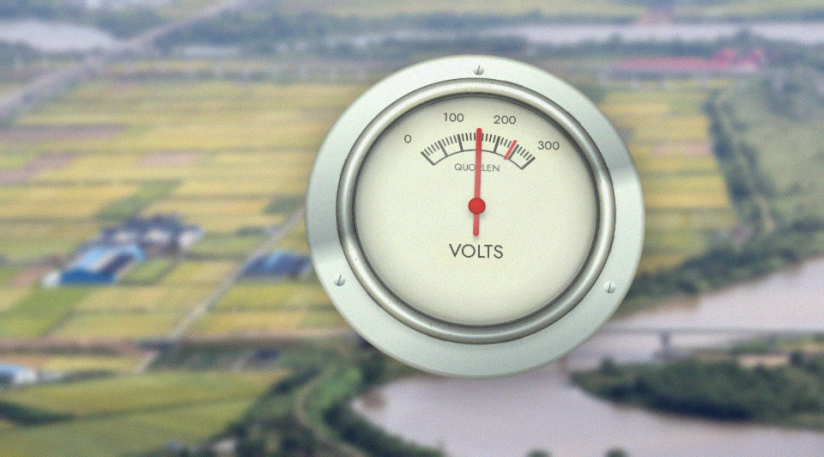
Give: 150,V
